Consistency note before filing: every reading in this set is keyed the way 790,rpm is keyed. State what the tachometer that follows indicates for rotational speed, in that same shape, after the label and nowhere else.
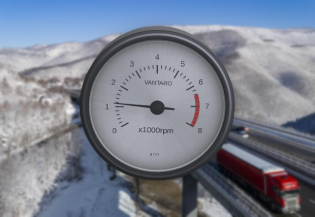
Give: 1200,rpm
